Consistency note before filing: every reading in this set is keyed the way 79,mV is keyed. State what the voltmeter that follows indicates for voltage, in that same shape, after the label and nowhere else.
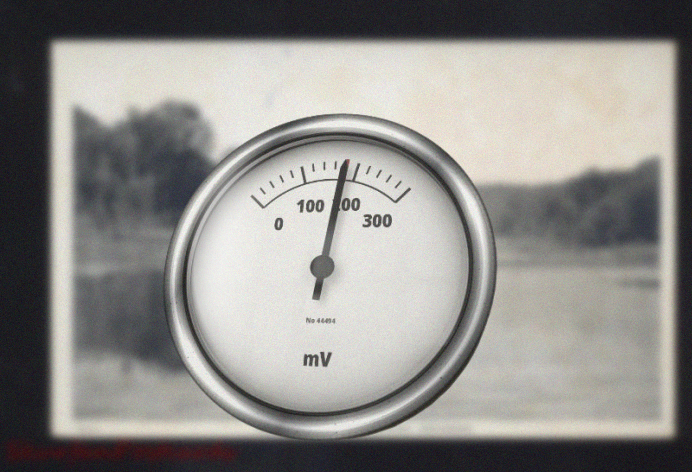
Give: 180,mV
